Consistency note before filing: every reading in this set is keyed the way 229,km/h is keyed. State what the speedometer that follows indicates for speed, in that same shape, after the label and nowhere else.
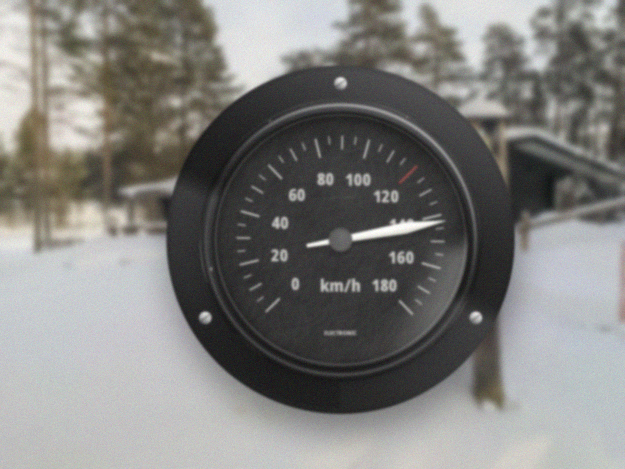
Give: 142.5,km/h
